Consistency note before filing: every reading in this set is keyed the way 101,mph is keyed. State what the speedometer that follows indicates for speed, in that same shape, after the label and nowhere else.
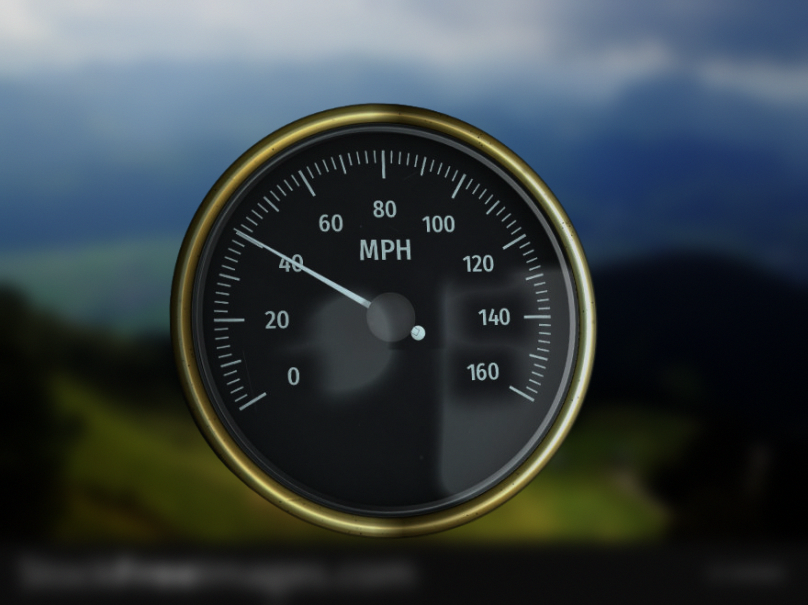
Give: 40,mph
